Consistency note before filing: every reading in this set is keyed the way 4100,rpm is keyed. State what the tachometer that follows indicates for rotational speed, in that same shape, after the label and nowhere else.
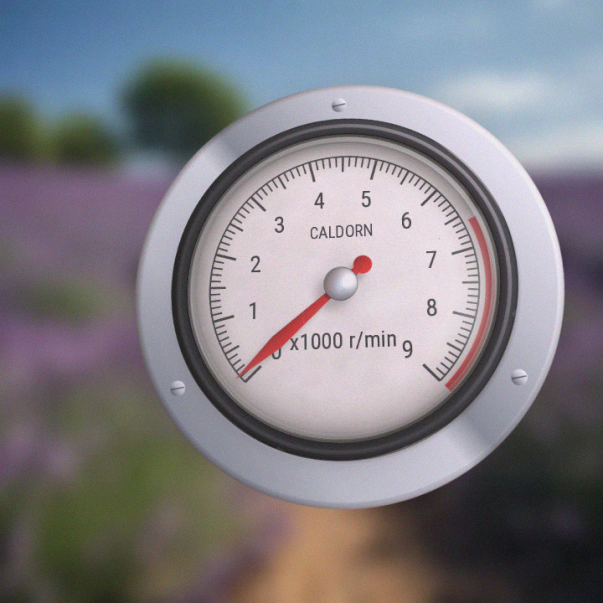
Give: 100,rpm
